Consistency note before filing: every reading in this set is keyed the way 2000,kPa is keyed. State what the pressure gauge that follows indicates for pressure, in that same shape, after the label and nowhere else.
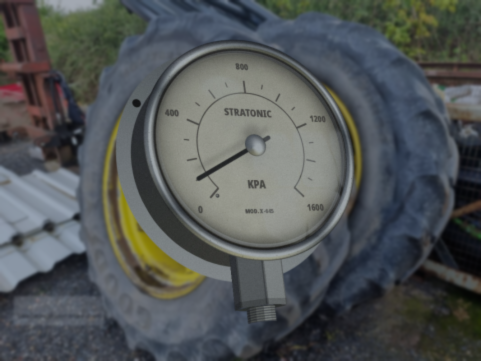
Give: 100,kPa
